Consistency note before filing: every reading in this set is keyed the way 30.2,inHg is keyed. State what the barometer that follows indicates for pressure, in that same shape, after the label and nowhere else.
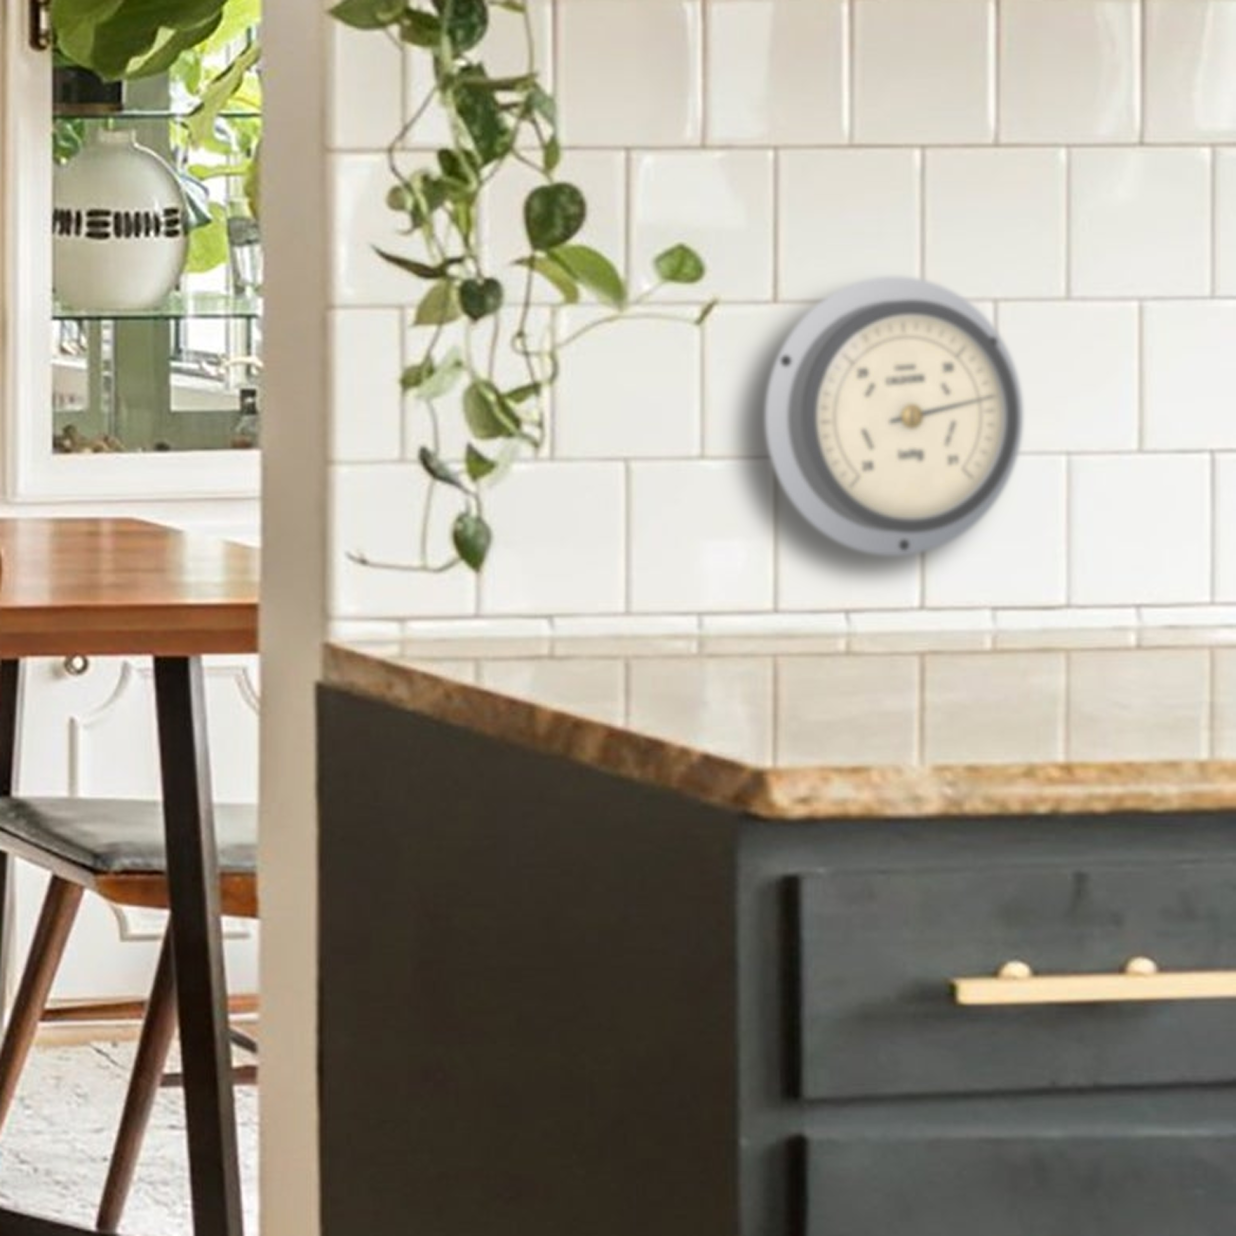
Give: 30.4,inHg
